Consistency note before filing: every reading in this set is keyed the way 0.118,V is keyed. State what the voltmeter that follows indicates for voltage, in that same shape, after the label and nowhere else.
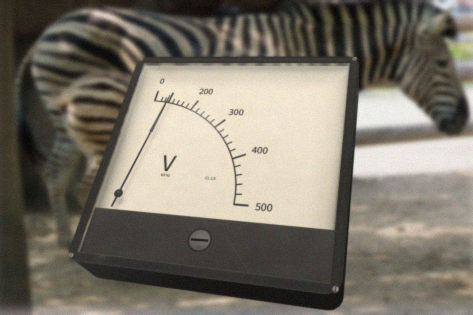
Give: 100,V
